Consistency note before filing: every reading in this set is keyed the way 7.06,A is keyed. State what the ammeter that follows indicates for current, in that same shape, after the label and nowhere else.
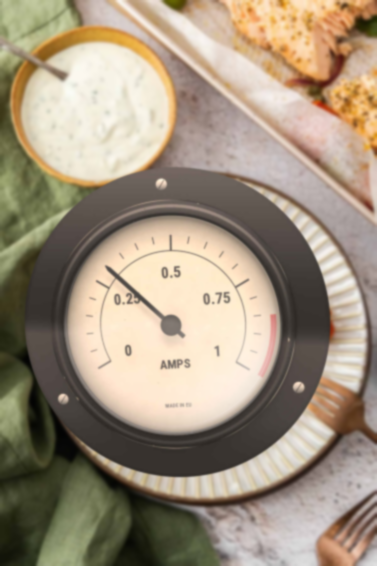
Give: 0.3,A
